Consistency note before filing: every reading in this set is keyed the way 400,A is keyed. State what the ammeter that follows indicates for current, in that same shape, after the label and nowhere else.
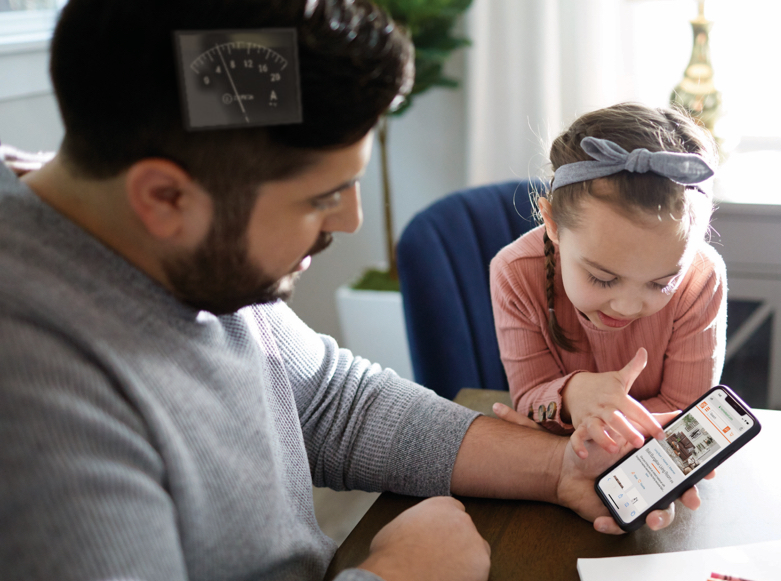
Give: 6,A
